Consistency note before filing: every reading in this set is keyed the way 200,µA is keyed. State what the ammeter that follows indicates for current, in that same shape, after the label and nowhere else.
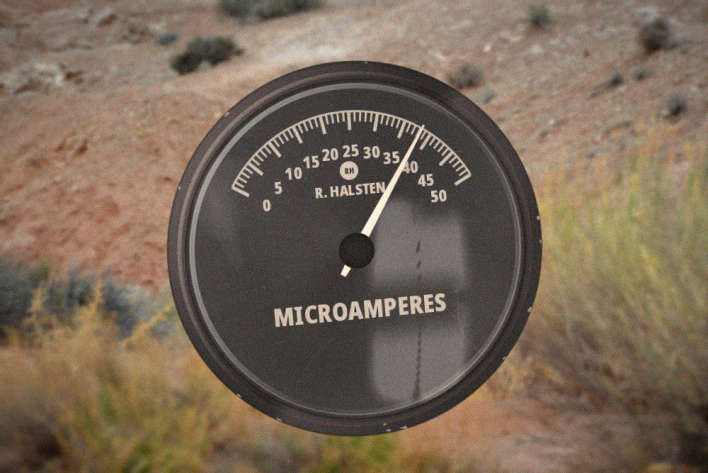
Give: 38,µA
